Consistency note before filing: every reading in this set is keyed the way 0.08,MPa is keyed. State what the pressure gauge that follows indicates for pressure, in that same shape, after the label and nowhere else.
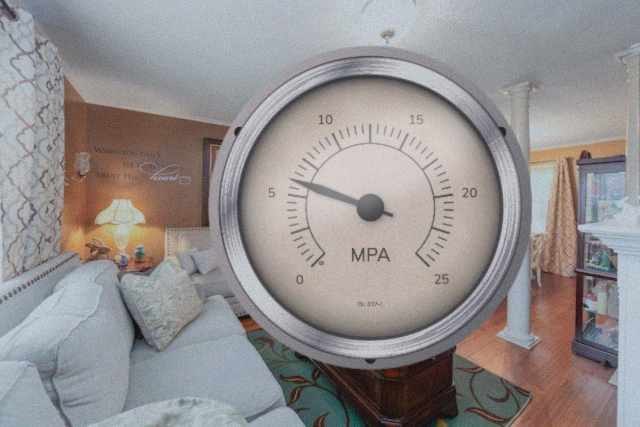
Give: 6,MPa
